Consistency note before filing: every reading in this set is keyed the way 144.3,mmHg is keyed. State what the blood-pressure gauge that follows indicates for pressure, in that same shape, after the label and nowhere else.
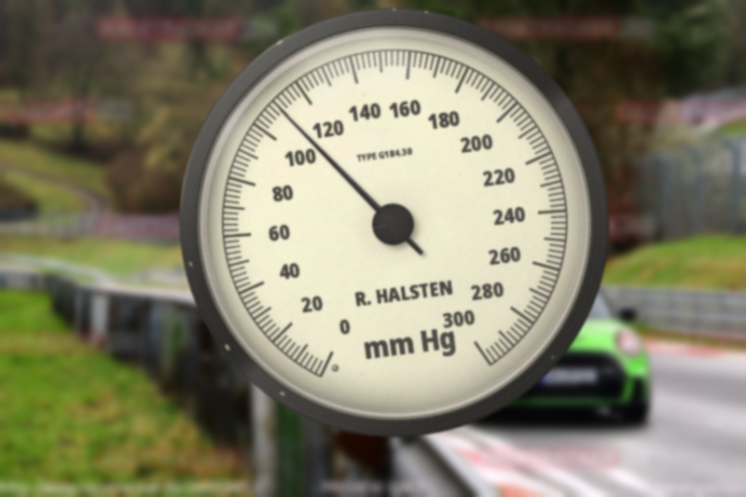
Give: 110,mmHg
